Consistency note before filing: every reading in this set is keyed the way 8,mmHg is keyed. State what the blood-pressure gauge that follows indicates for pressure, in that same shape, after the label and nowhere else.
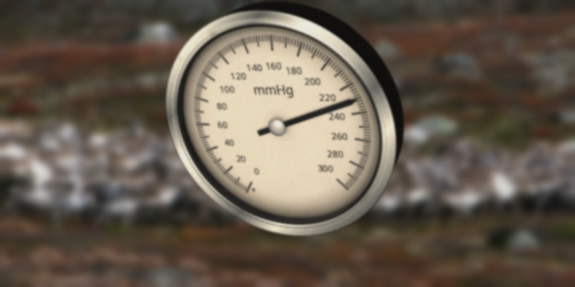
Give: 230,mmHg
